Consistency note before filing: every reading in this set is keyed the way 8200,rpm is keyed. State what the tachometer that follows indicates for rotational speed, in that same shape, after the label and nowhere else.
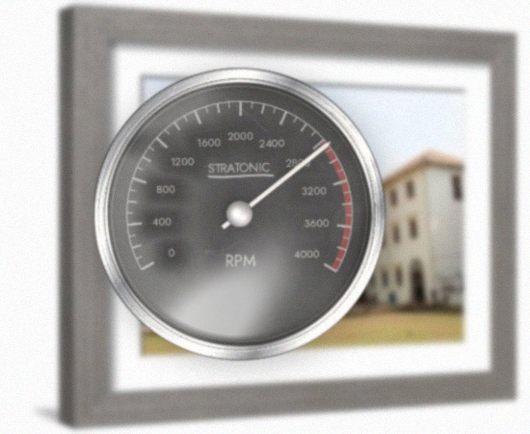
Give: 2850,rpm
